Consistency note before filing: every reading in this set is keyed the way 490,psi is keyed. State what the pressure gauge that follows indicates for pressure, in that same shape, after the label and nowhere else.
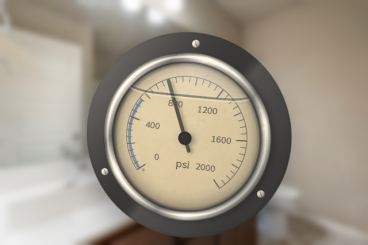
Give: 800,psi
